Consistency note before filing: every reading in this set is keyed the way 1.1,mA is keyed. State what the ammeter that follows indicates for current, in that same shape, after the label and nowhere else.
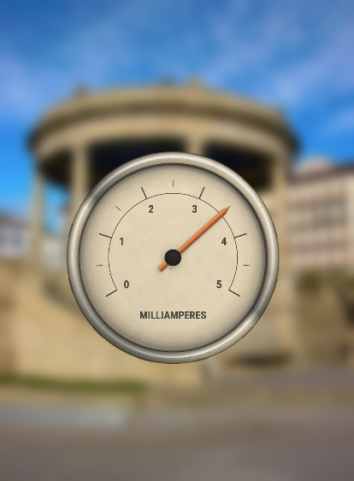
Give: 3.5,mA
